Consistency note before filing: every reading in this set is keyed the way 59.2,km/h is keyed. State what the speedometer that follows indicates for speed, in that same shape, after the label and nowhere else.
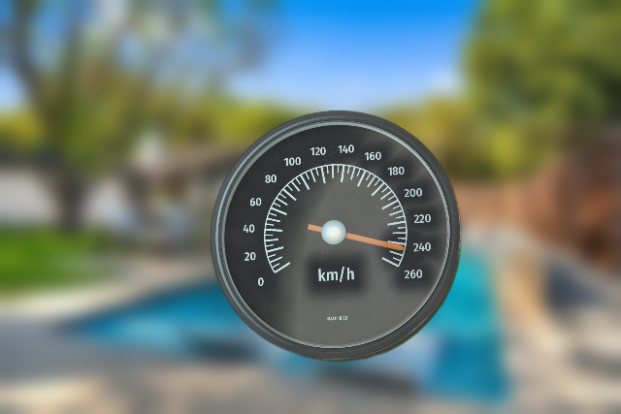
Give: 245,km/h
